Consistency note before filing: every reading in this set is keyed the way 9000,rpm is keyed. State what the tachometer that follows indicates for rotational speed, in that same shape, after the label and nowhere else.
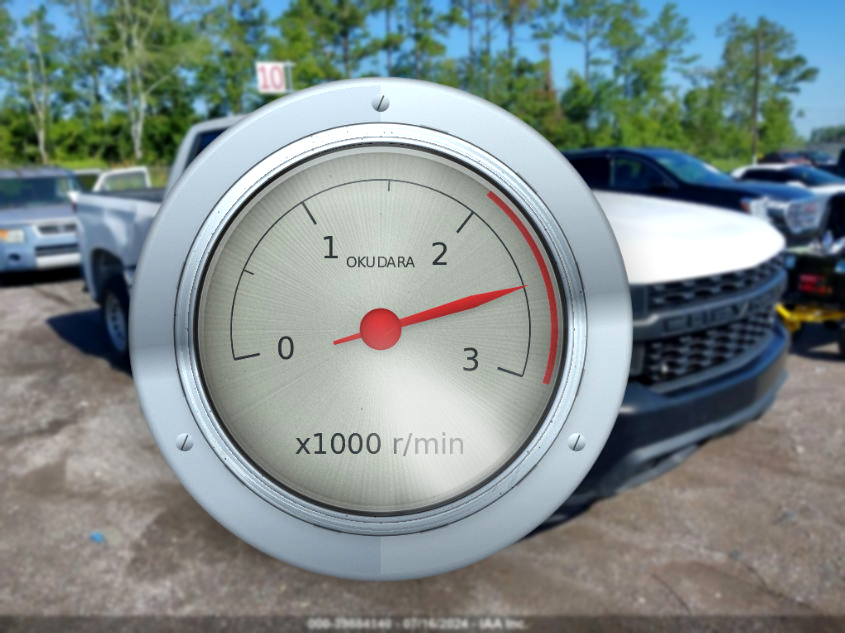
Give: 2500,rpm
